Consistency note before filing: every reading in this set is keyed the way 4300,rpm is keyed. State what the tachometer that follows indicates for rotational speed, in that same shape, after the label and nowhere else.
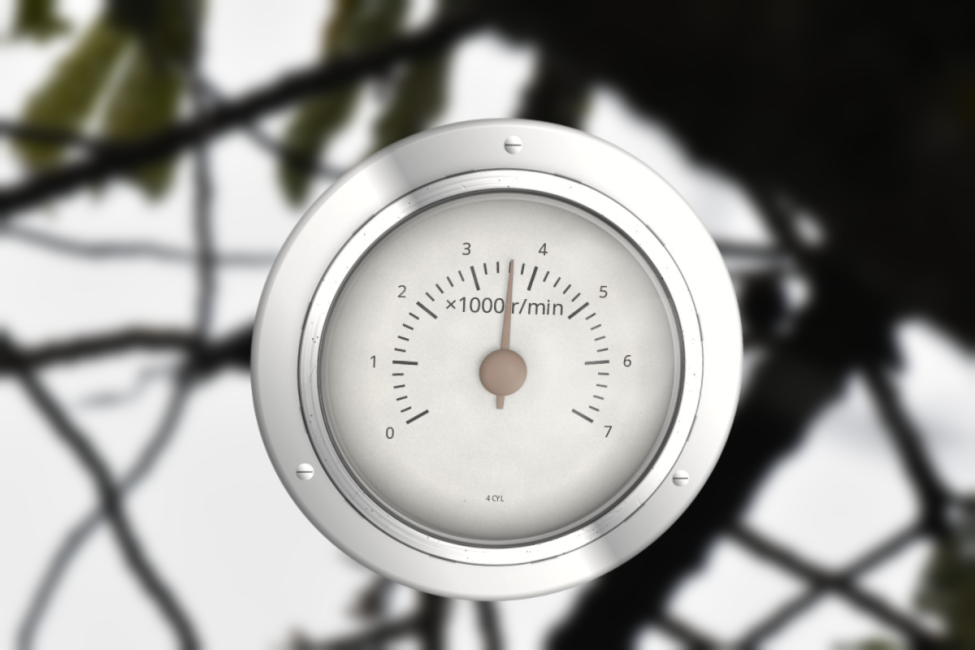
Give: 3600,rpm
